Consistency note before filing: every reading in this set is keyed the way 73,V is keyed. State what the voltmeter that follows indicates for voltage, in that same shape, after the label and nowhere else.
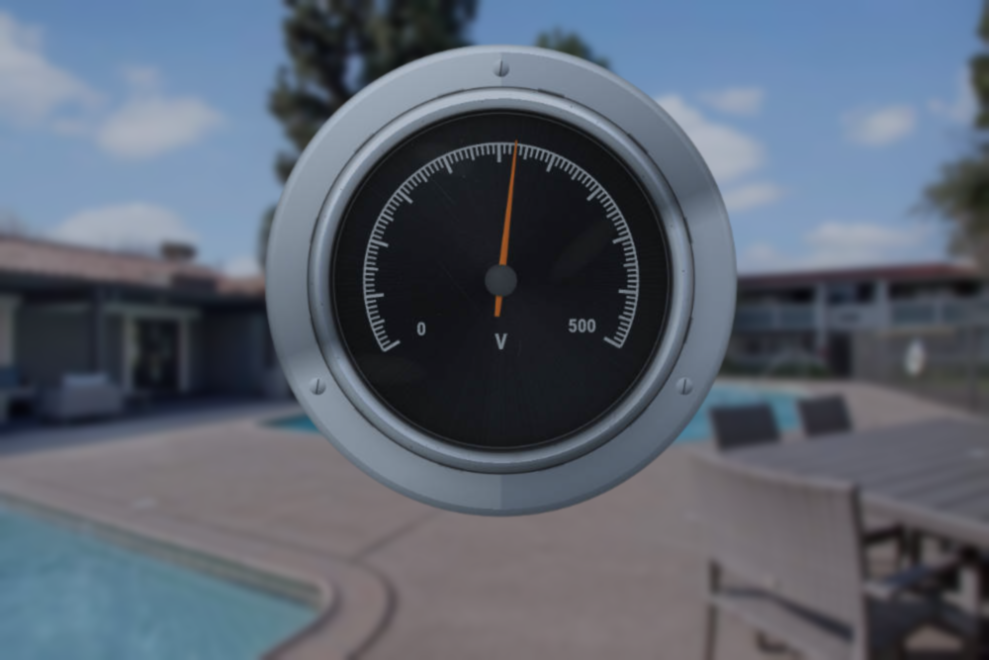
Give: 265,V
